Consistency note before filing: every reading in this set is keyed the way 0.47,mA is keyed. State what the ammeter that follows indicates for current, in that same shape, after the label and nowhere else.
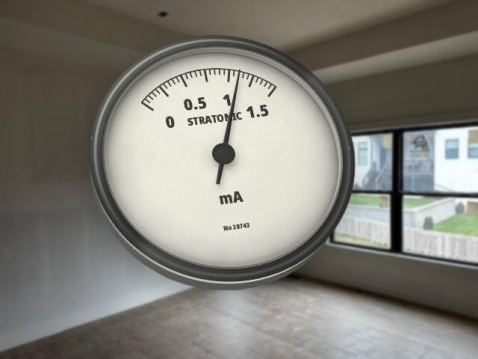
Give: 1.1,mA
